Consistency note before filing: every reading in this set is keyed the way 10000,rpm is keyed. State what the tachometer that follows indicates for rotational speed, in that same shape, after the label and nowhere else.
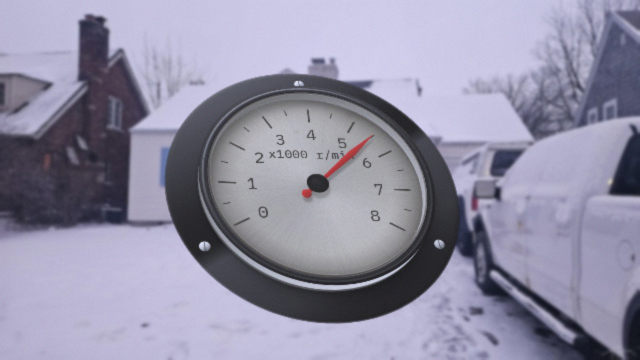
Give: 5500,rpm
